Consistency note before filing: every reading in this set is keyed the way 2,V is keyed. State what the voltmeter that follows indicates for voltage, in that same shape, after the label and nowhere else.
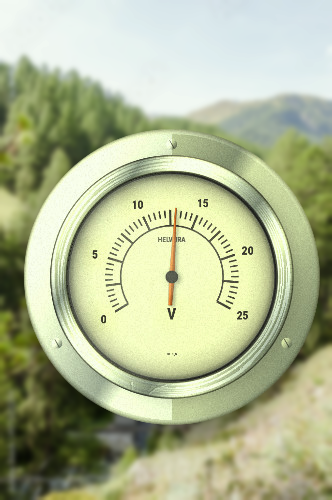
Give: 13,V
